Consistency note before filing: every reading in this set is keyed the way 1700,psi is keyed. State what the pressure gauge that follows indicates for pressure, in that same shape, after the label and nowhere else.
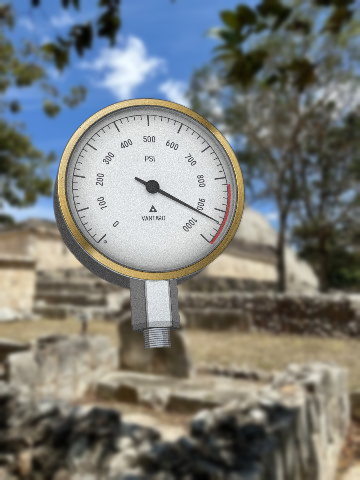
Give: 940,psi
